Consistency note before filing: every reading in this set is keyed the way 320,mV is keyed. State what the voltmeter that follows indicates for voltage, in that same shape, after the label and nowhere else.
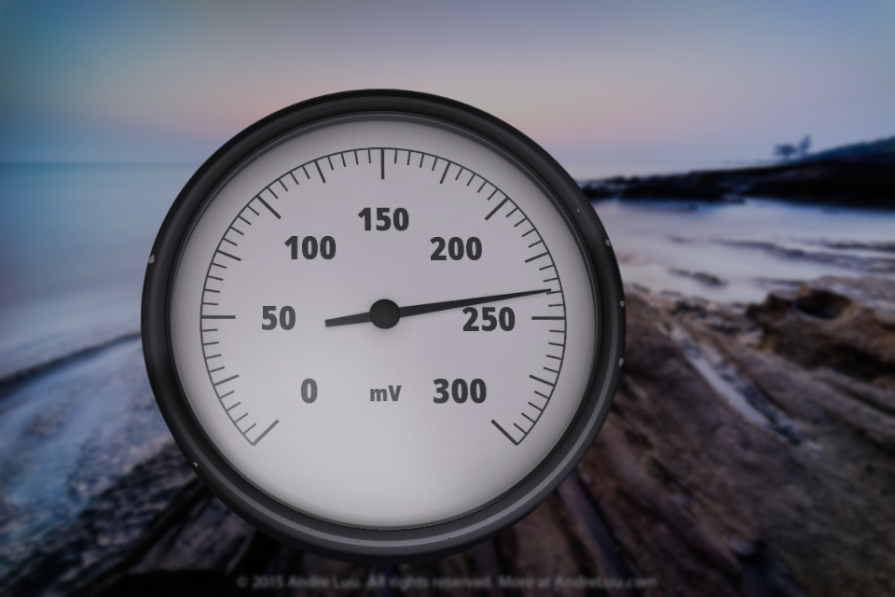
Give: 240,mV
